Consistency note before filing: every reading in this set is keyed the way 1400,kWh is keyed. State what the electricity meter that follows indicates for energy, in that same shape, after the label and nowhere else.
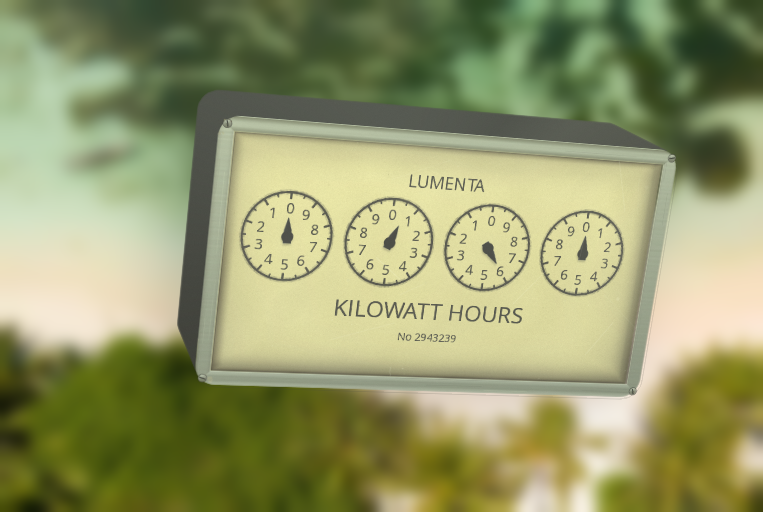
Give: 60,kWh
